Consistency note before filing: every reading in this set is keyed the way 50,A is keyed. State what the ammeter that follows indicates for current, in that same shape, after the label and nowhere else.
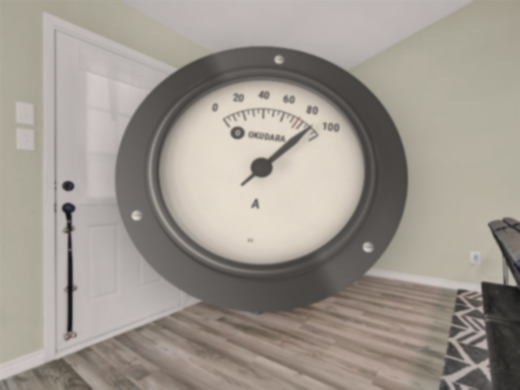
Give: 90,A
